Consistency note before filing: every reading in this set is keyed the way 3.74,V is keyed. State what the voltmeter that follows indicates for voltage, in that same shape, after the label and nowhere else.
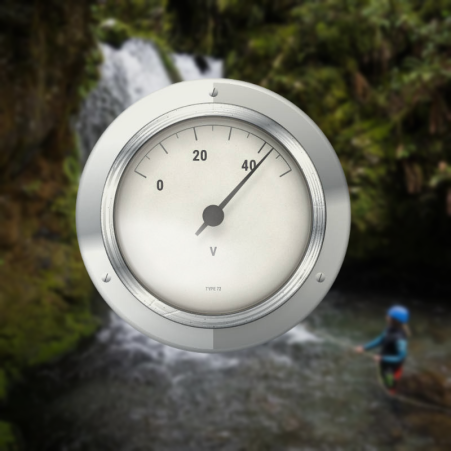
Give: 42.5,V
